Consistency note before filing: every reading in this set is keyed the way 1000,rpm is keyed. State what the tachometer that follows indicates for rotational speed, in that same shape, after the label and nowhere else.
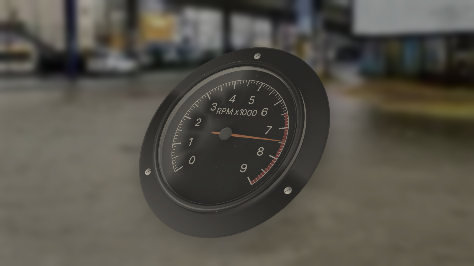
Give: 7500,rpm
